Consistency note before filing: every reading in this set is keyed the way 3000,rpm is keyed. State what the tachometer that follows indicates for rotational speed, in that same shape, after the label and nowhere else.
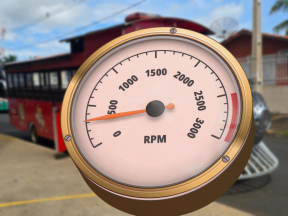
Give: 300,rpm
